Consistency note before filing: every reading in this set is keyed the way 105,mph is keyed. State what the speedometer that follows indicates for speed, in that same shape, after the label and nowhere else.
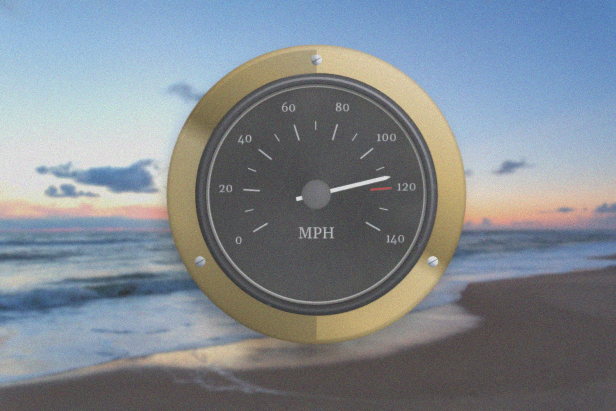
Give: 115,mph
